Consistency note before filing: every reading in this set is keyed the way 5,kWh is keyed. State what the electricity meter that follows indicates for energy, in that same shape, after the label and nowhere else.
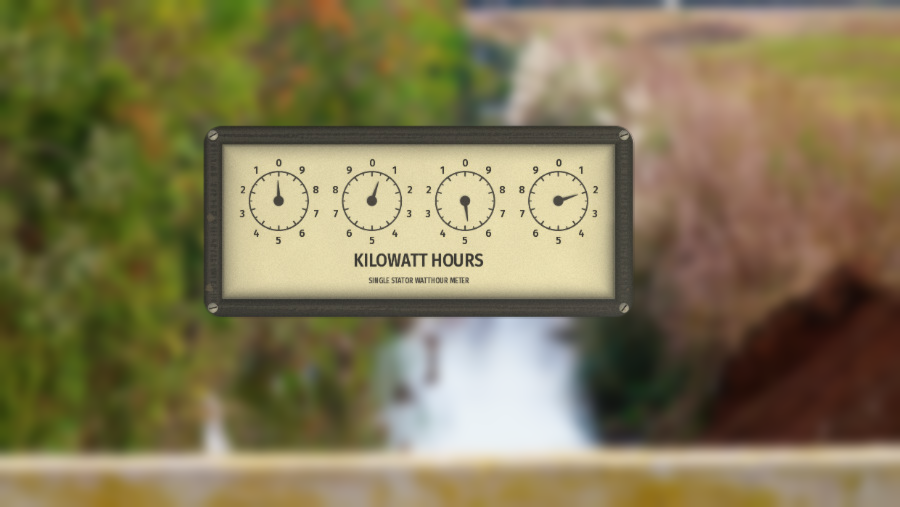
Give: 52,kWh
